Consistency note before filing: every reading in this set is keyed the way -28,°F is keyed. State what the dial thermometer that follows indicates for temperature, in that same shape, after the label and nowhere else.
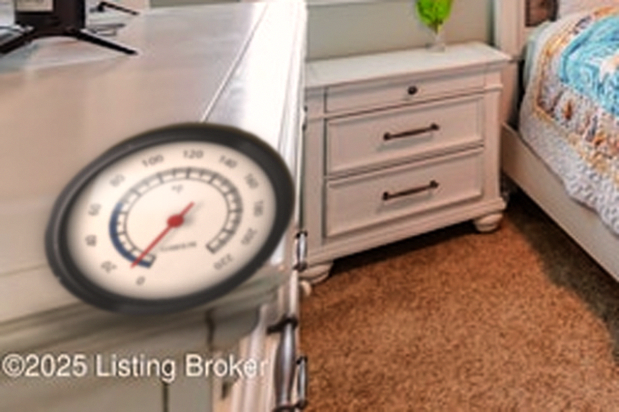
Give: 10,°F
